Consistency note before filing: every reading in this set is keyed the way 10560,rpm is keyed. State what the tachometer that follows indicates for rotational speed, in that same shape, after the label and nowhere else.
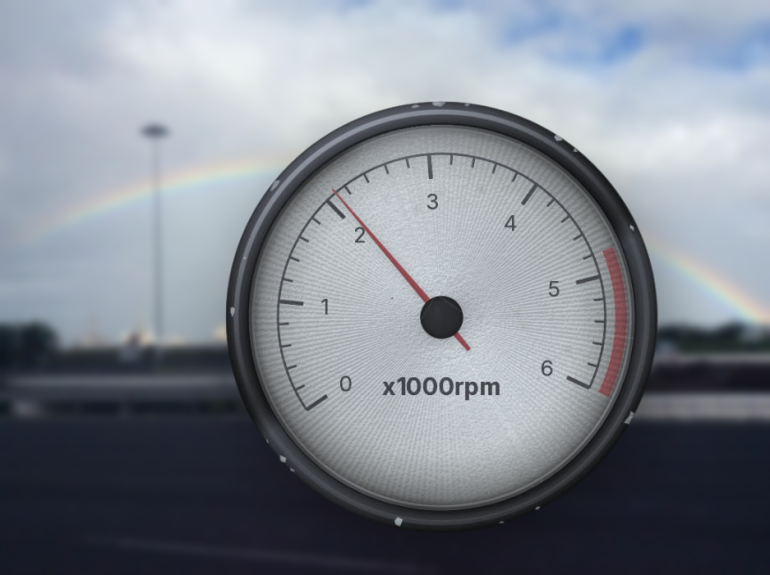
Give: 2100,rpm
